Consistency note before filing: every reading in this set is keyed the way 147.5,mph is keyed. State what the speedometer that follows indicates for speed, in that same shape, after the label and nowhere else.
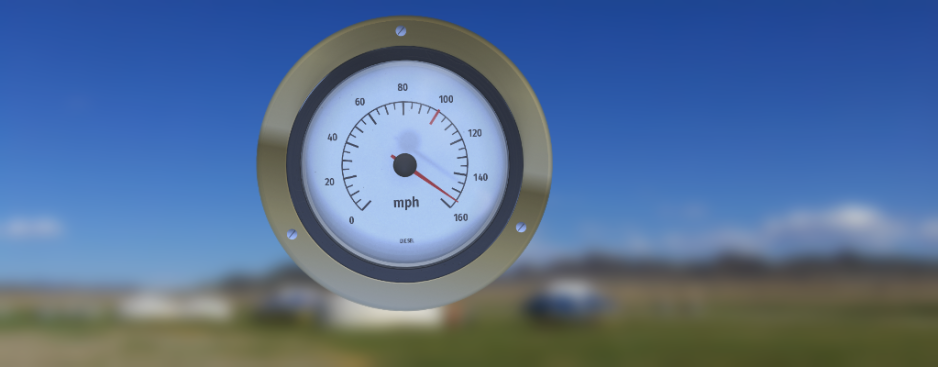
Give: 155,mph
